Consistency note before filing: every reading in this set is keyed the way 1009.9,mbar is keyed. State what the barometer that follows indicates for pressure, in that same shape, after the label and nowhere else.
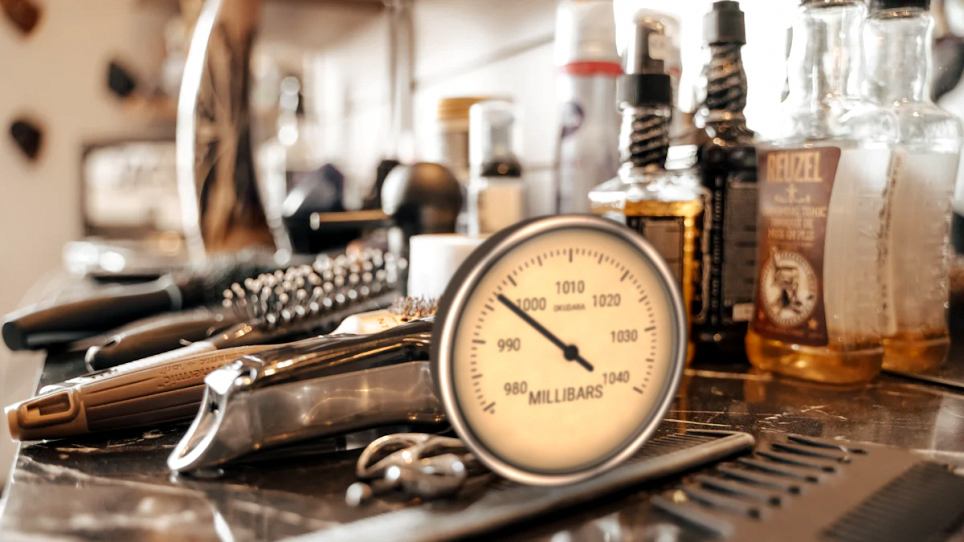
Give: 997,mbar
